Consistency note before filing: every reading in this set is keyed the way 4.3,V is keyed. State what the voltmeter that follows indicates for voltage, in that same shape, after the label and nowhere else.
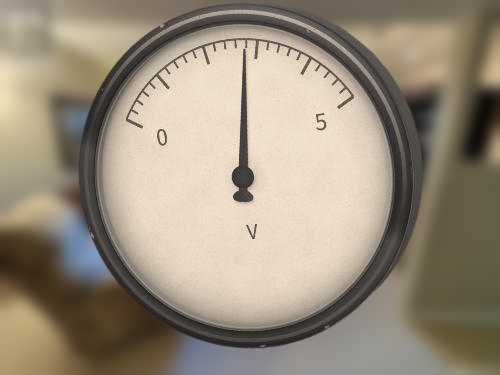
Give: 2.8,V
